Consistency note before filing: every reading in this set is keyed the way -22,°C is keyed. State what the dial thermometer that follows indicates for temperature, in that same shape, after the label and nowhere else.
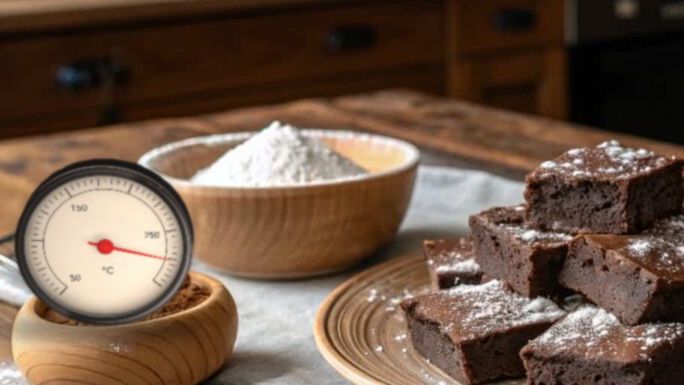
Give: 275,°C
